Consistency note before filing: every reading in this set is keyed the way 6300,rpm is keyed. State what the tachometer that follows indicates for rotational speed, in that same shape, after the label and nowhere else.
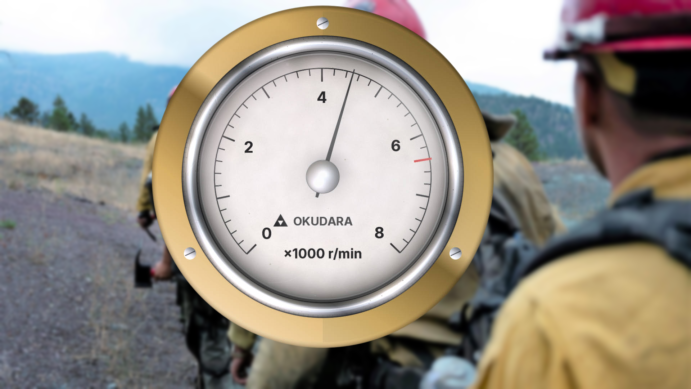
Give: 4500,rpm
